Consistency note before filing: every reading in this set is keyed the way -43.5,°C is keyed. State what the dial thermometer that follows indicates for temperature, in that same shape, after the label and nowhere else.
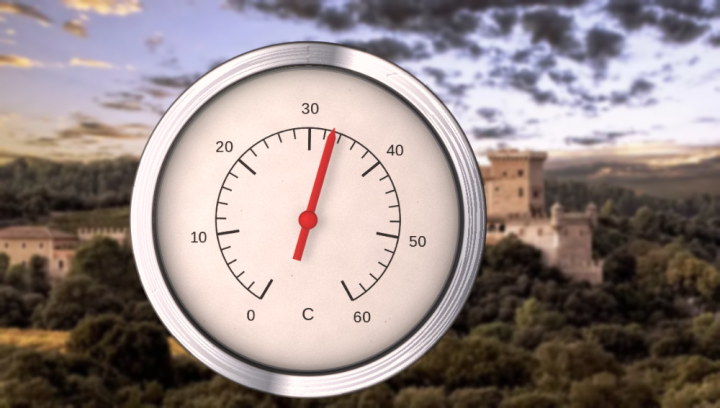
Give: 33,°C
